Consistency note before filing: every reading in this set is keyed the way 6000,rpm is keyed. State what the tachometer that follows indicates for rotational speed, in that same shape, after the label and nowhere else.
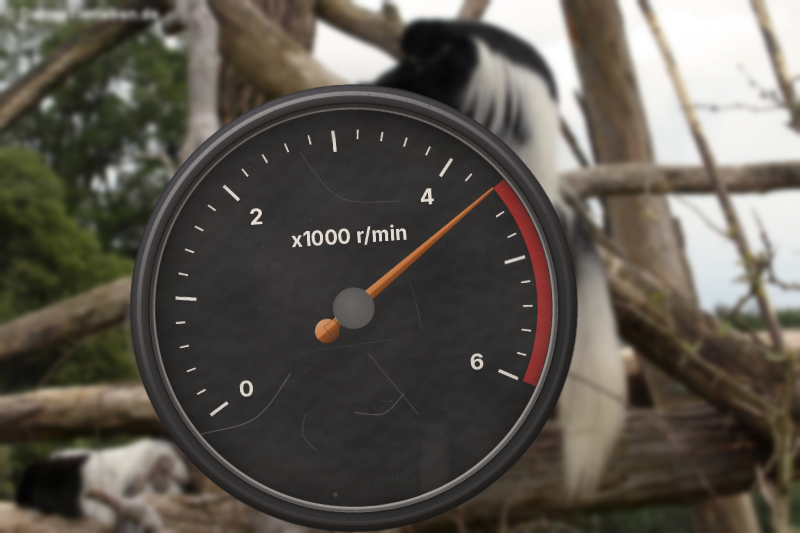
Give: 4400,rpm
